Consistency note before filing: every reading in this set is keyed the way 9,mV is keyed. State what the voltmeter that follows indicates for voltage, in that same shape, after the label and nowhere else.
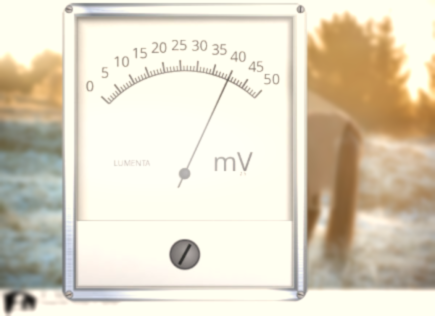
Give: 40,mV
